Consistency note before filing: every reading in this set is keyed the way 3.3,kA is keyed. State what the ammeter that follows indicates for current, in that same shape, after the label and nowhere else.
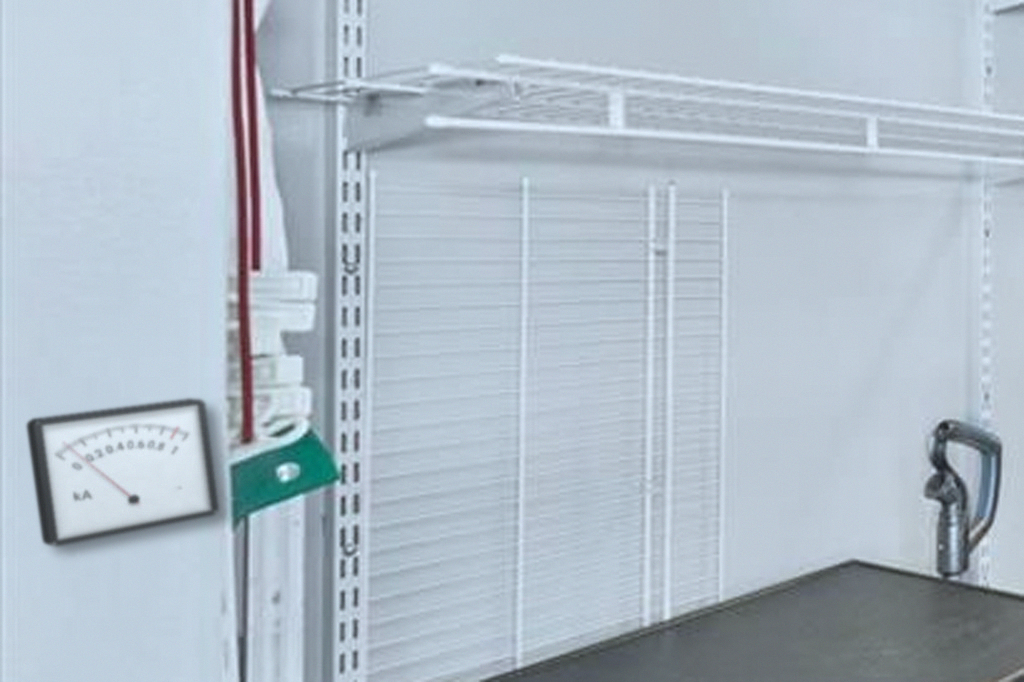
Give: 0.1,kA
